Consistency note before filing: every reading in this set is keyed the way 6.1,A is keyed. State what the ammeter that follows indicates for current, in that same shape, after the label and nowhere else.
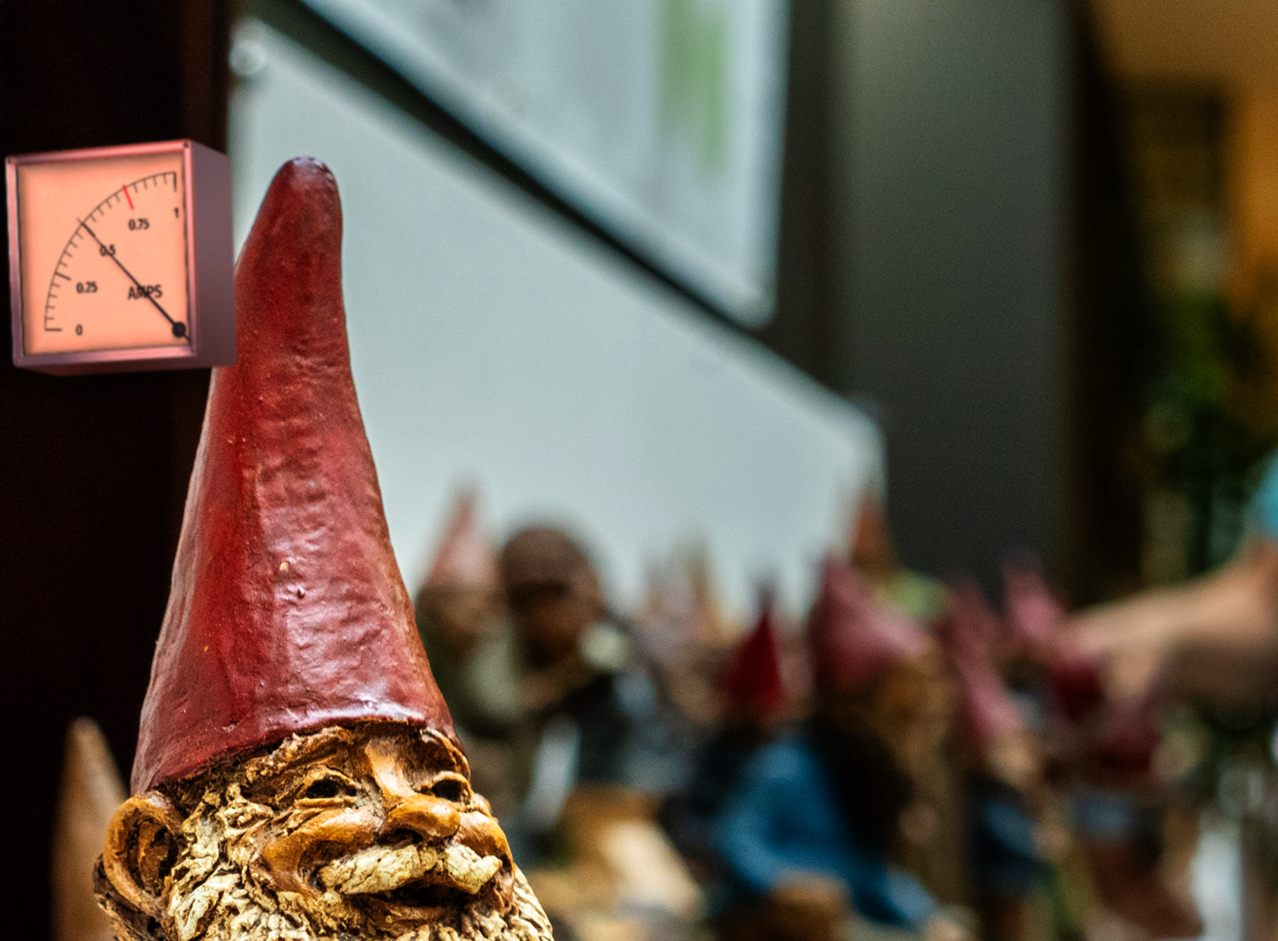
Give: 0.5,A
